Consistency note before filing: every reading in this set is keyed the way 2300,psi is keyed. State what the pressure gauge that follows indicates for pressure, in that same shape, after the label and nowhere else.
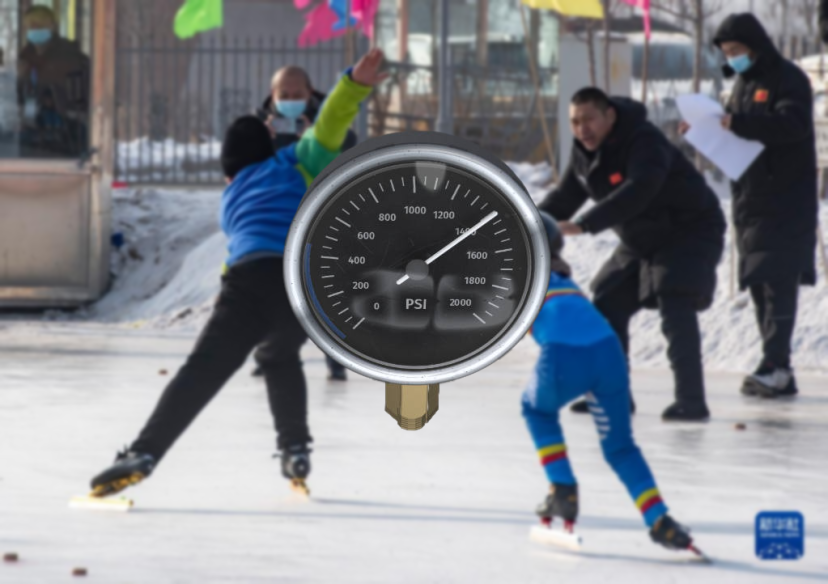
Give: 1400,psi
